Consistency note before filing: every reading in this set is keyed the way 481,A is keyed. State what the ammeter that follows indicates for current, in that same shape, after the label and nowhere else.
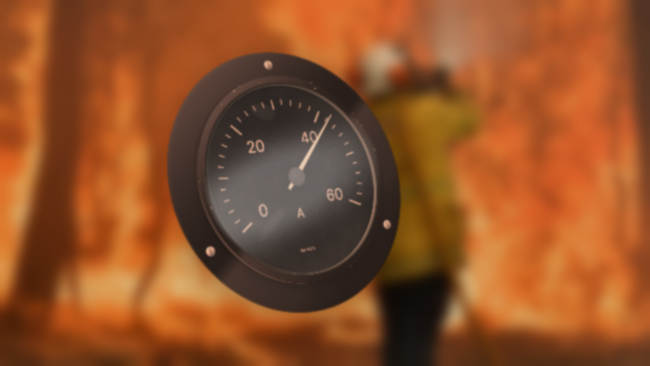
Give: 42,A
